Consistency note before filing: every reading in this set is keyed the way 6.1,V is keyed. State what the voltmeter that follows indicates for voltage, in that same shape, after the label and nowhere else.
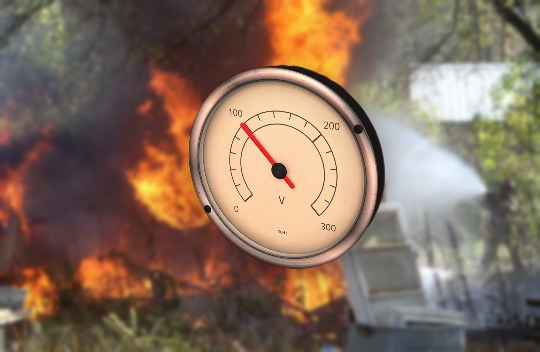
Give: 100,V
